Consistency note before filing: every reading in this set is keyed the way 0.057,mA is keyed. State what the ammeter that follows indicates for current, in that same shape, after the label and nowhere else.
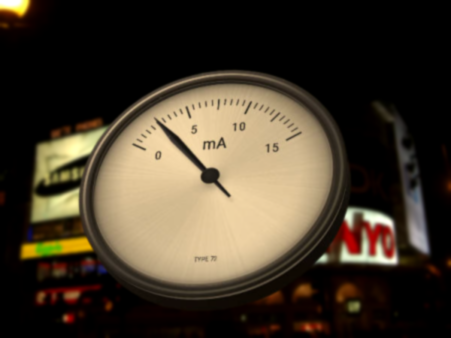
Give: 2.5,mA
